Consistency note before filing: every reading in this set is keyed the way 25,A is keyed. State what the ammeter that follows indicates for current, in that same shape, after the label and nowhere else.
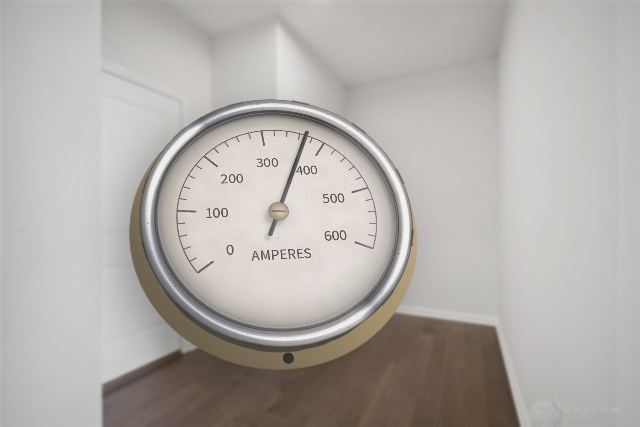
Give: 370,A
